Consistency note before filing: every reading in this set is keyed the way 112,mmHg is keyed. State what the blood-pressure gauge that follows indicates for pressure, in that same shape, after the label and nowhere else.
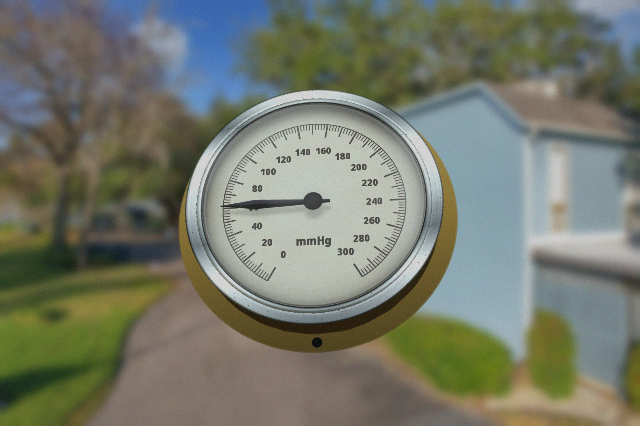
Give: 60,mmHg
